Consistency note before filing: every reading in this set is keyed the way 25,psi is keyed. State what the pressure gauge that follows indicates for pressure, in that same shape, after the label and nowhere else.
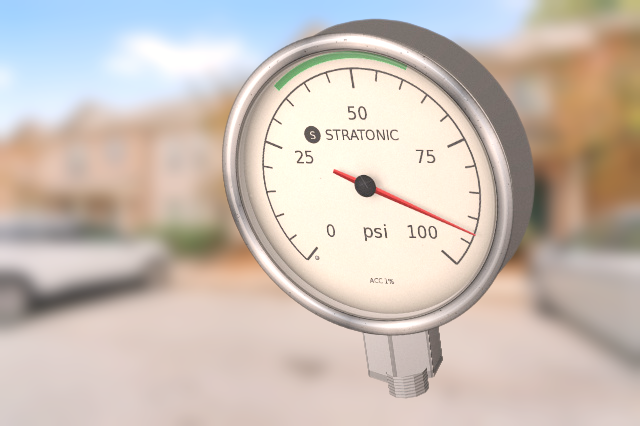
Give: 92.5,psi
